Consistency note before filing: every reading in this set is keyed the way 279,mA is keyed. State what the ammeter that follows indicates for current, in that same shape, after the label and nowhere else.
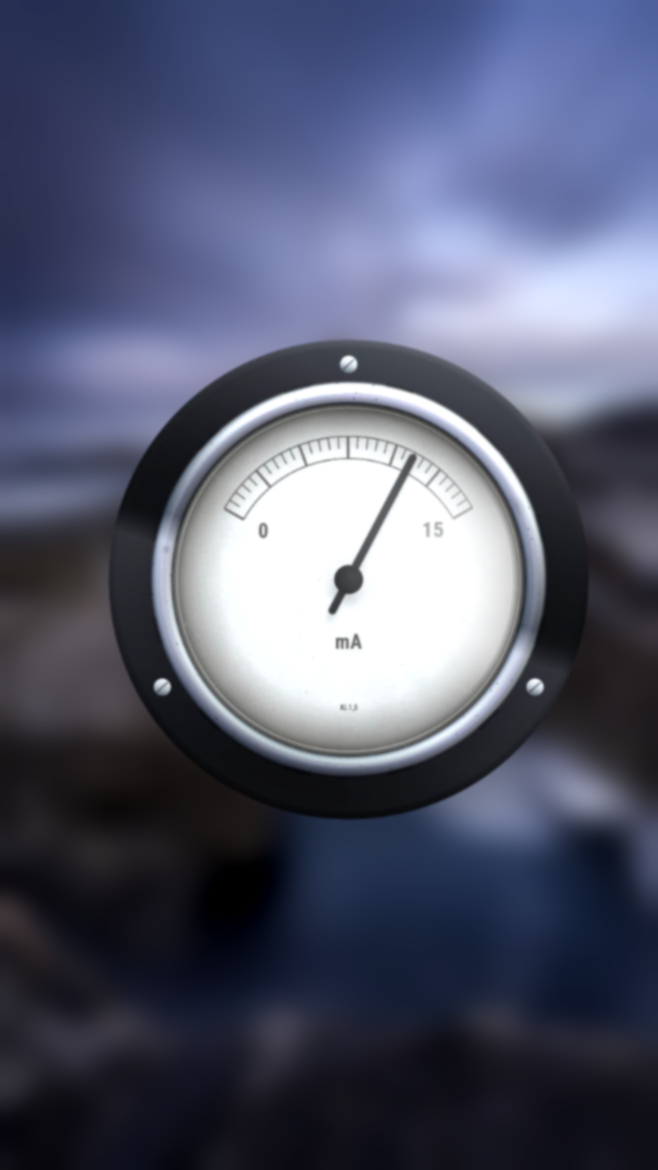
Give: 11,mA
